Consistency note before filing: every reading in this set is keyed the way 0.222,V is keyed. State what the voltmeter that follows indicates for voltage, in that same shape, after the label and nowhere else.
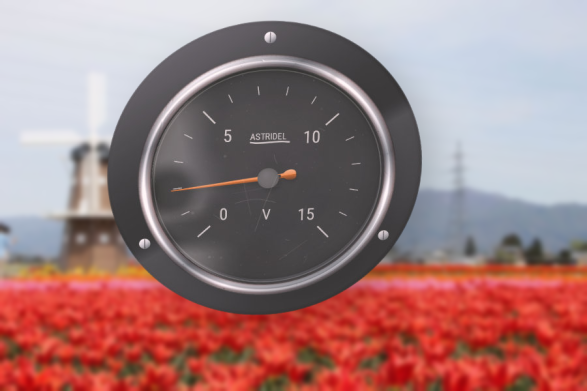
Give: 2,V
